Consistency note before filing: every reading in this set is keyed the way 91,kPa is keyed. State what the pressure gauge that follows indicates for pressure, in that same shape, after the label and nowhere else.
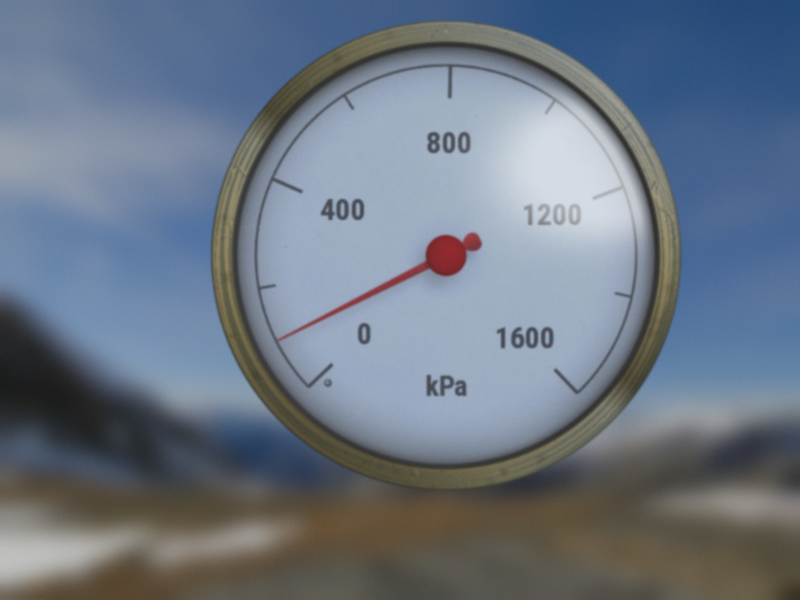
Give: 100,kPa
